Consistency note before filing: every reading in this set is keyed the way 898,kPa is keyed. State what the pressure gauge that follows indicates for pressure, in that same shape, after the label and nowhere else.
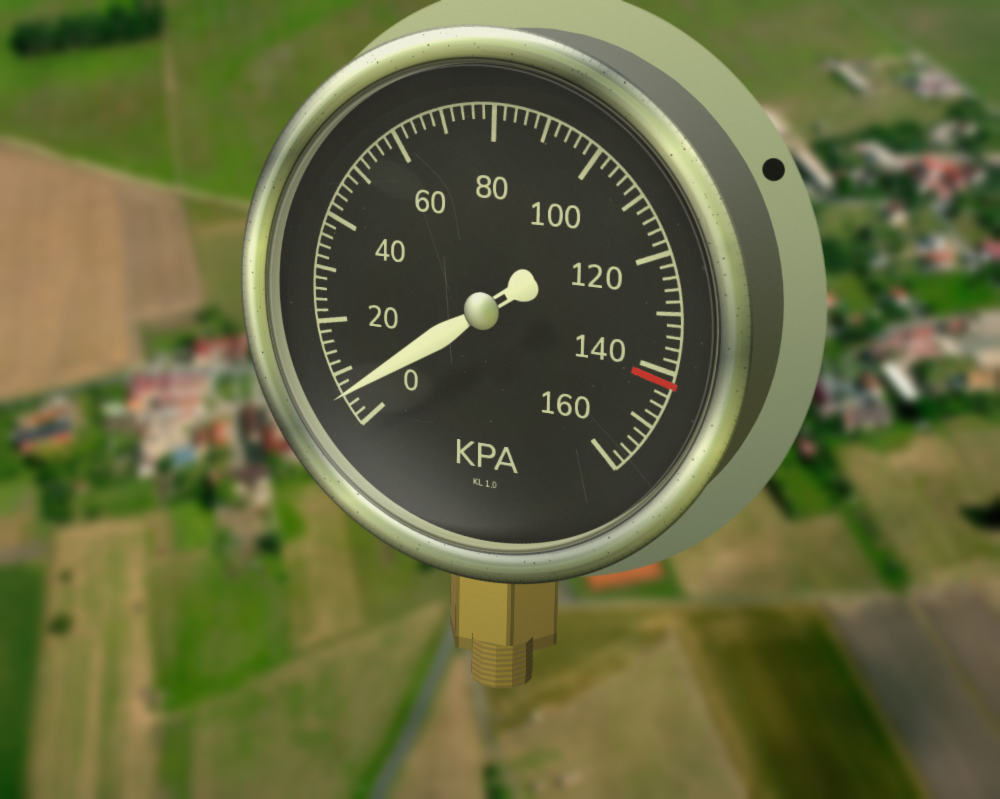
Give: 6,kPa
